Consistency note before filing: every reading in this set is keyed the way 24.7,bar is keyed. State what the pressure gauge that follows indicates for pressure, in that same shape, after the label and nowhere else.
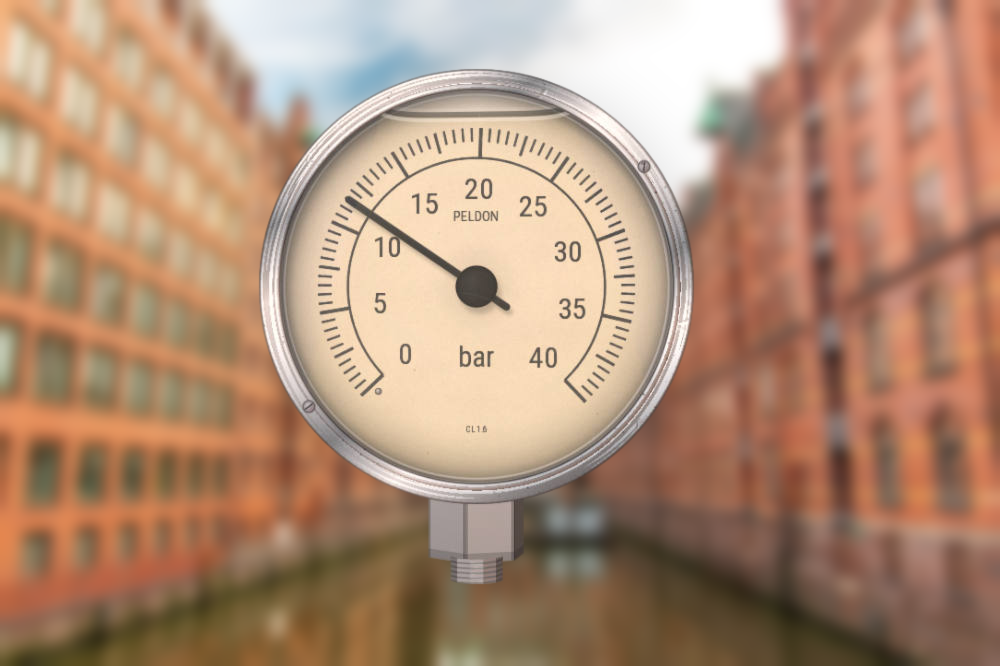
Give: 11.5,bar
